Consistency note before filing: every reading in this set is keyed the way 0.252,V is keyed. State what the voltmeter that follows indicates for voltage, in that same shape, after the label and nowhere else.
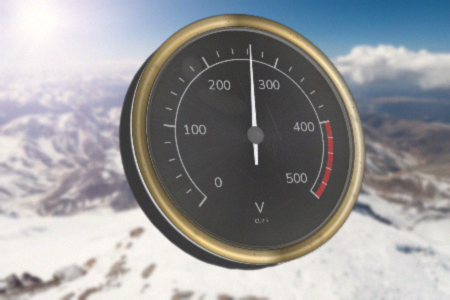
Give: 260,V
